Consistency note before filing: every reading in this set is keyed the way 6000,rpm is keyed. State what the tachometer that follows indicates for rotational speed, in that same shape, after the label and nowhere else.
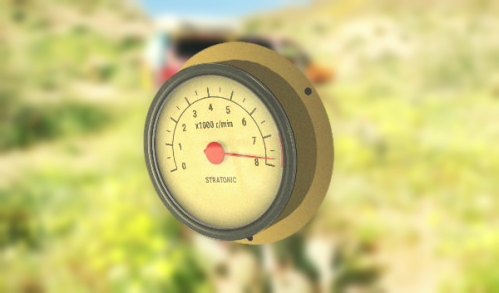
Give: 7750,rpm
